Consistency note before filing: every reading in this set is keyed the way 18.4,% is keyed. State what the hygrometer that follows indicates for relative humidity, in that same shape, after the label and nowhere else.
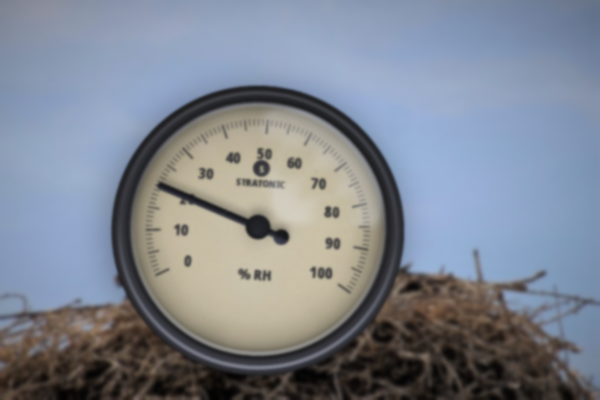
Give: 20,%
